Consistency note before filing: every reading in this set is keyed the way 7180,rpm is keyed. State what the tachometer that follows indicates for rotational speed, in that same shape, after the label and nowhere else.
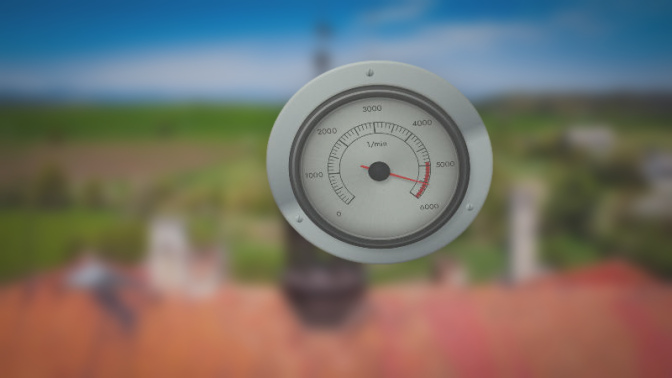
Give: 5500,rpm
